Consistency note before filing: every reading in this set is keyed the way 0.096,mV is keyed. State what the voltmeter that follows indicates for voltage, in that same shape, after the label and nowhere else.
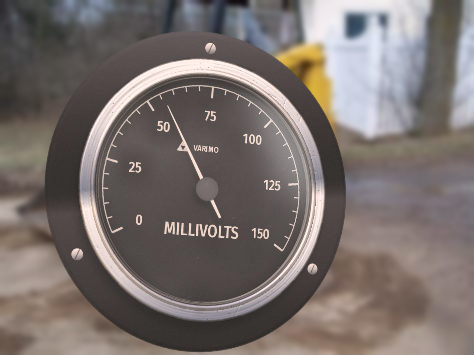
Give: 55,mV
